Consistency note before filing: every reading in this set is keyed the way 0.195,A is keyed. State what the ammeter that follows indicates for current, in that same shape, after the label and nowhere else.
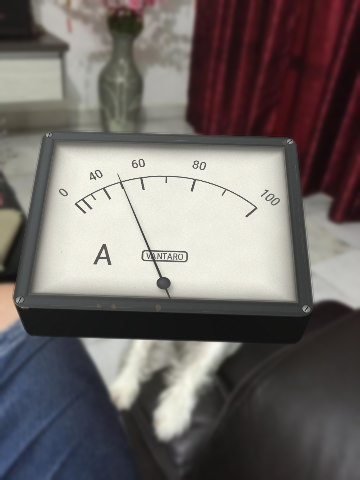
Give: 50,A
